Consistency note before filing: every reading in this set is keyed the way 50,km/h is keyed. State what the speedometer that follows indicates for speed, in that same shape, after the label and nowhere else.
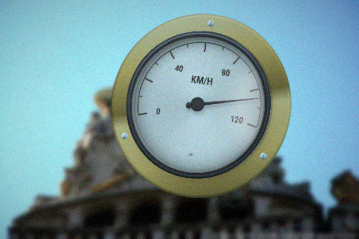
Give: 105,km/h
